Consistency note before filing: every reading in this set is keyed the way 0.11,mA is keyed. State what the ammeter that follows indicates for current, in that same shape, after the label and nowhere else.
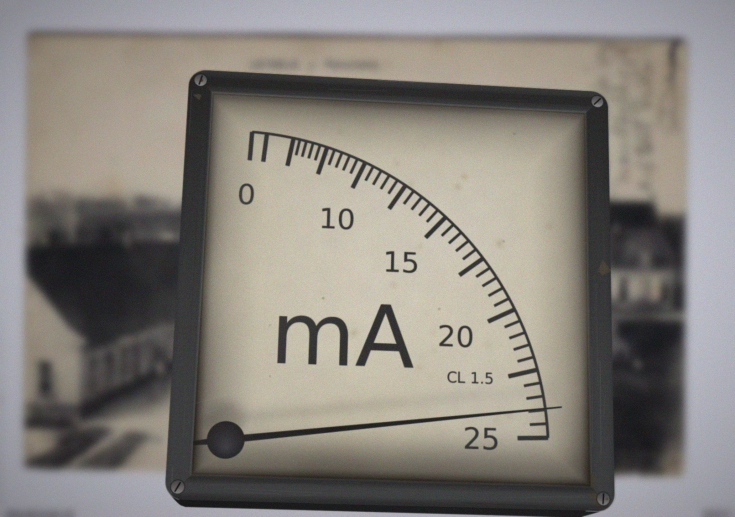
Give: 24,mA
